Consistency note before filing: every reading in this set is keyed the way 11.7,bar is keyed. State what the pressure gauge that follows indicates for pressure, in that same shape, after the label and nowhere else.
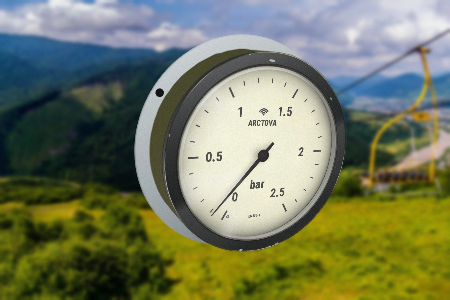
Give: 0.1,bar
